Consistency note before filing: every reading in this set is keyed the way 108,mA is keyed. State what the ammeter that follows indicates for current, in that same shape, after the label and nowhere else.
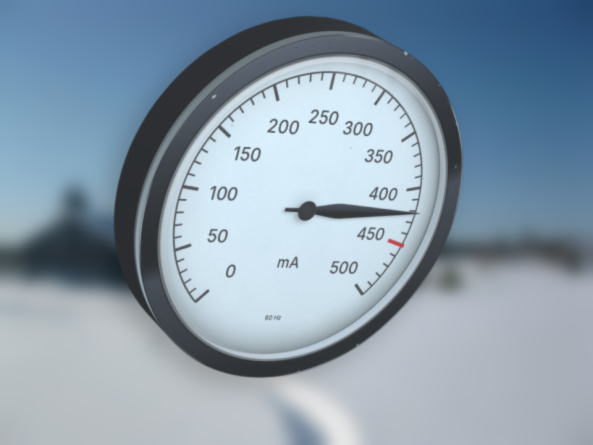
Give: 420,mA
